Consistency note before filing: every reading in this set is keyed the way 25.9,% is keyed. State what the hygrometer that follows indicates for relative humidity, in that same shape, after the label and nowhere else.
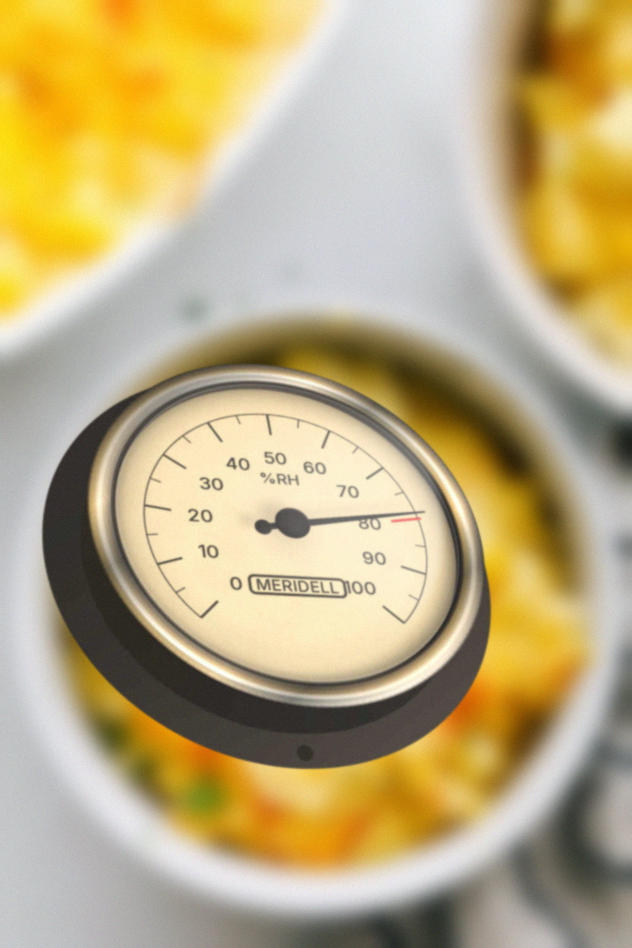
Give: 80,%
